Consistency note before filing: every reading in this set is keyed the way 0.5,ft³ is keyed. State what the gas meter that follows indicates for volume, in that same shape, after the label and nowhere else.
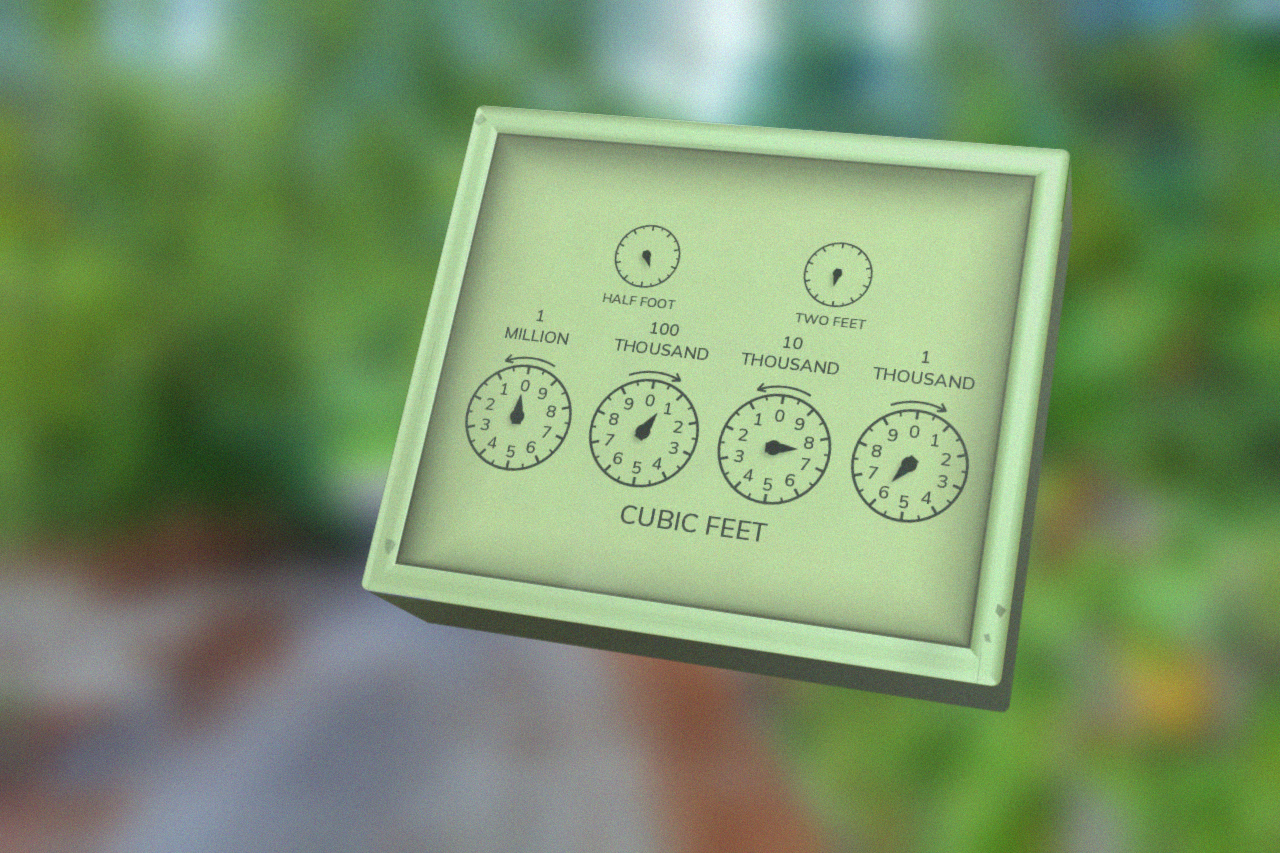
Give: 7600,ft³
